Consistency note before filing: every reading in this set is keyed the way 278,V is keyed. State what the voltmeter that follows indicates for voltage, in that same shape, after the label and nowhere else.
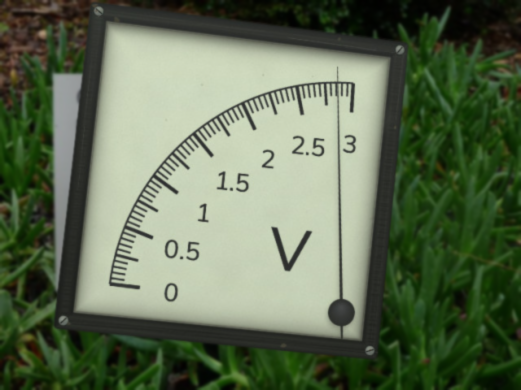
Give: 2.85,V
